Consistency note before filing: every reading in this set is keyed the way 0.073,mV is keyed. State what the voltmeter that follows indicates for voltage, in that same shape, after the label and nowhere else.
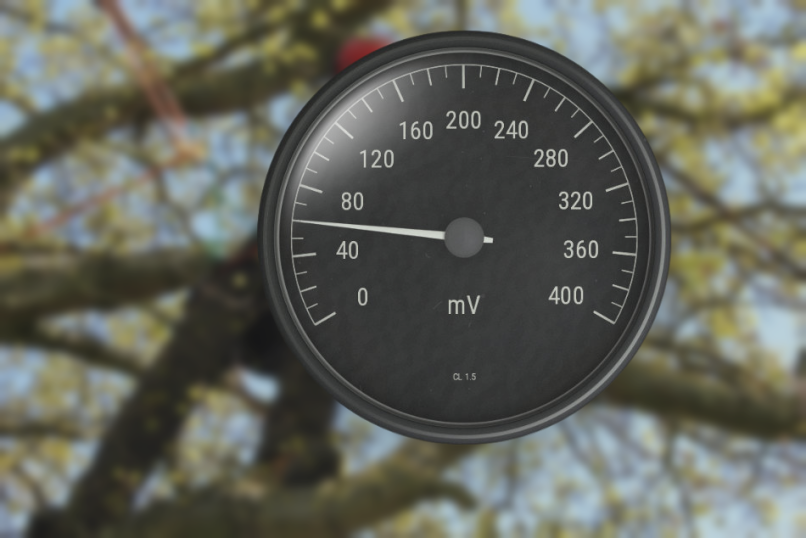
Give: 60,mV
